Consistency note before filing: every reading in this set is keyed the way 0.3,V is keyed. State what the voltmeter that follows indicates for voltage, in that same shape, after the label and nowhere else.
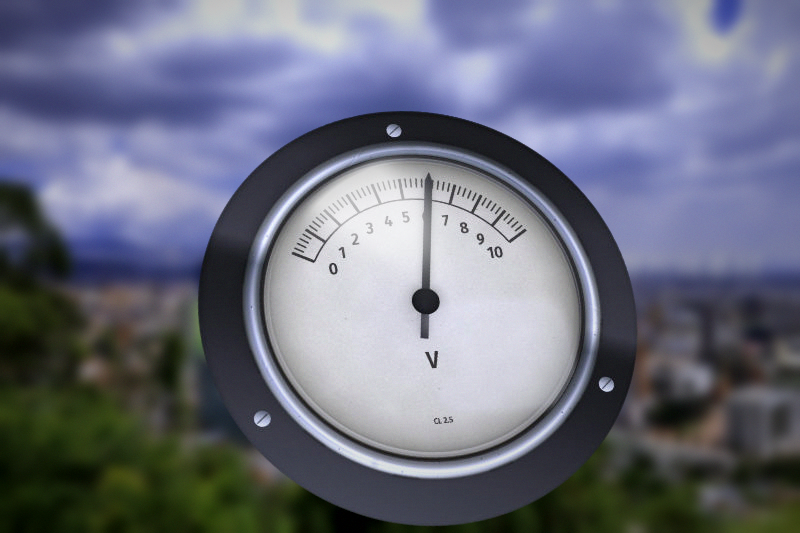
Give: 6,V
